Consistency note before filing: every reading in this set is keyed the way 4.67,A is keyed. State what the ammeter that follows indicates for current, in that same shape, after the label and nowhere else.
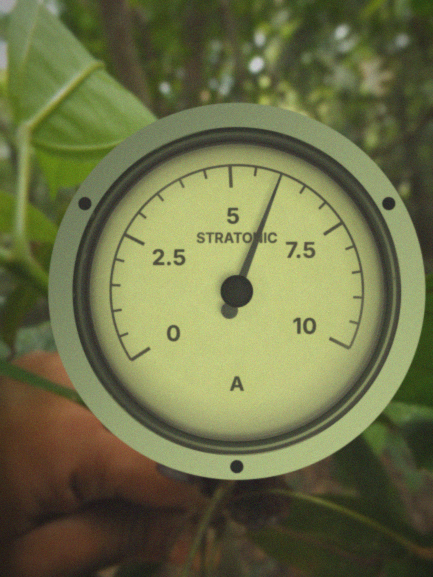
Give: 6,A
